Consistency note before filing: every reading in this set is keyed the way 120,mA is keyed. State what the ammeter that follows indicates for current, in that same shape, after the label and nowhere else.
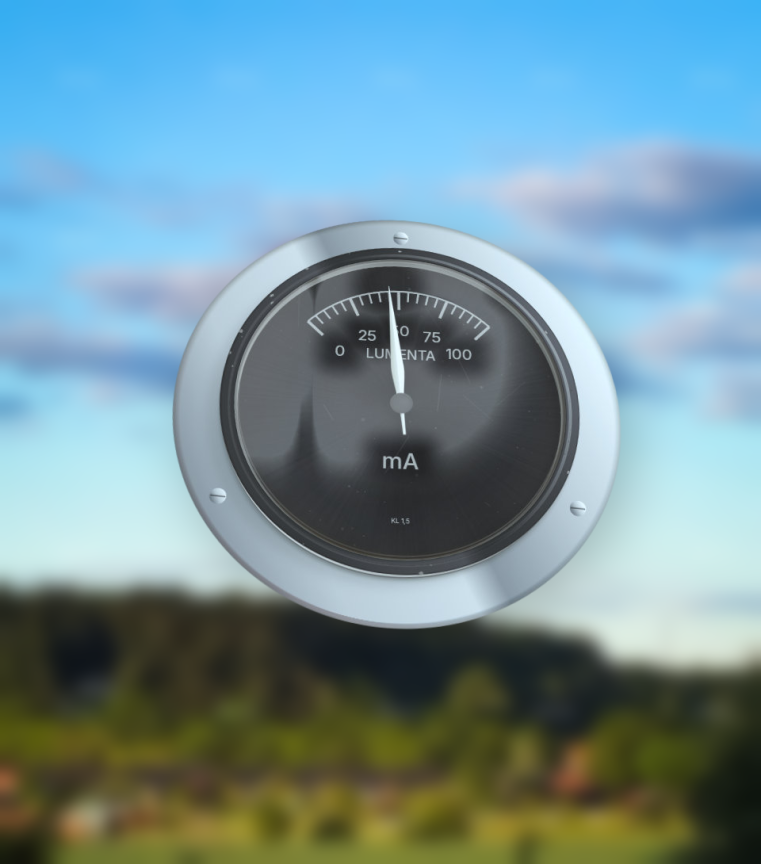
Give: 45,mA
